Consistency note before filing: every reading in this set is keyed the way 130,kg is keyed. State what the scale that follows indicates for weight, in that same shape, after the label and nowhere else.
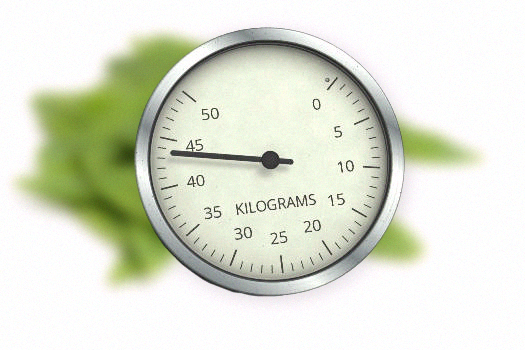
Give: 43.5,kg
